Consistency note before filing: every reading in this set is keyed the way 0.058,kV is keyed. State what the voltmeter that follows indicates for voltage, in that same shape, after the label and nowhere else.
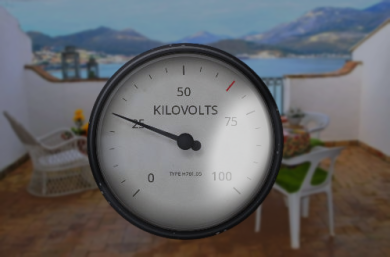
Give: 25,kV
